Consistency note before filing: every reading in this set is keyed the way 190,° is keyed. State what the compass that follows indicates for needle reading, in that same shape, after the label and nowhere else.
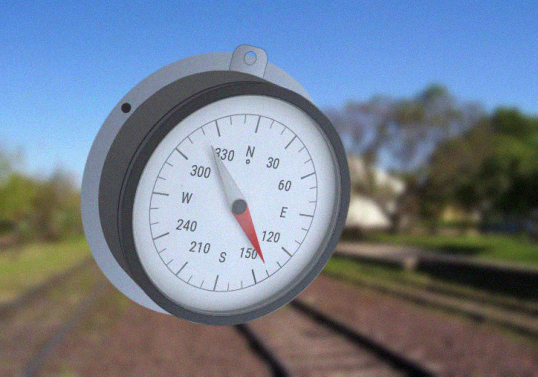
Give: 140,°
